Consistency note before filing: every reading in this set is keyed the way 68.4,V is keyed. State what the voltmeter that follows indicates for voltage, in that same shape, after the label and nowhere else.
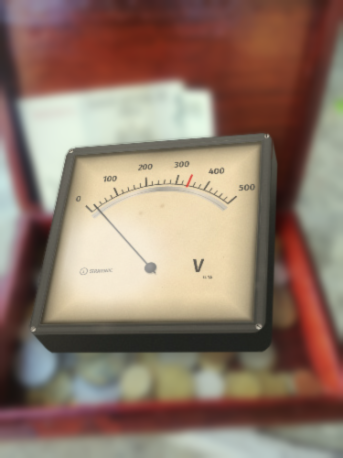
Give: 20,V
